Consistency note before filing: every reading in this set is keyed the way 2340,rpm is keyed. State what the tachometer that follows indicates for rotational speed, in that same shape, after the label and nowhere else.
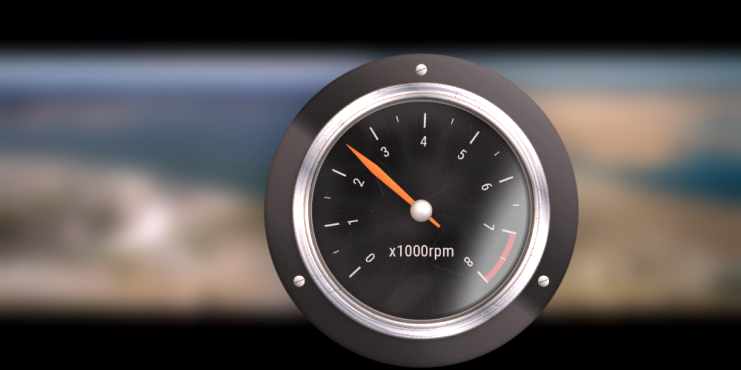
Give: 2500,rpm
